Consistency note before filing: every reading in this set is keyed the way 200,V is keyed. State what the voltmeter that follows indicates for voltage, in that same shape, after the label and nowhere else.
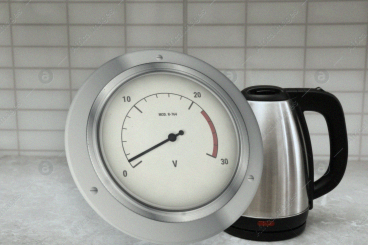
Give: 1,V
